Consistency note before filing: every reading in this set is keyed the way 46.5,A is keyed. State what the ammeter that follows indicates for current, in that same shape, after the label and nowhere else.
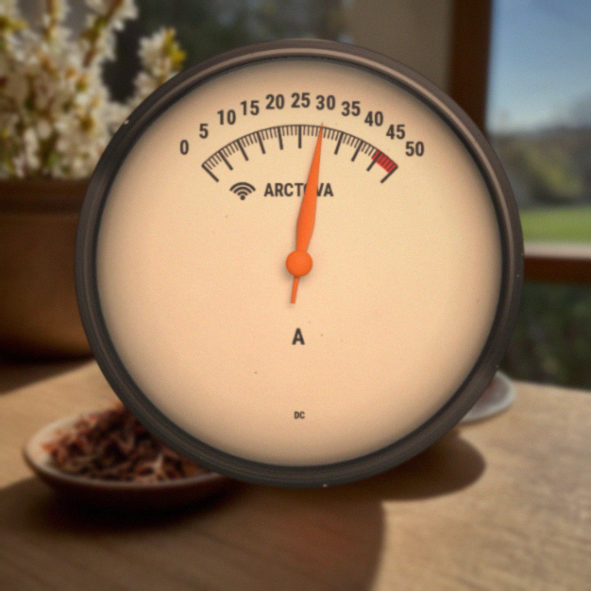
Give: 30,A
